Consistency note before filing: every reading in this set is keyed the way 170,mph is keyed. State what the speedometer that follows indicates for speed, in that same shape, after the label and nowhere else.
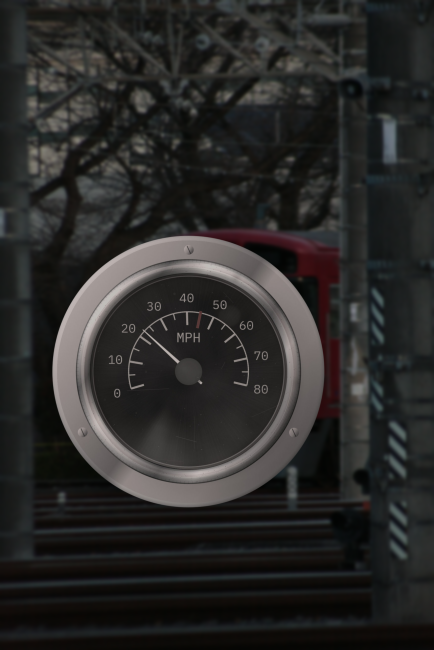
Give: 22.5,mph
